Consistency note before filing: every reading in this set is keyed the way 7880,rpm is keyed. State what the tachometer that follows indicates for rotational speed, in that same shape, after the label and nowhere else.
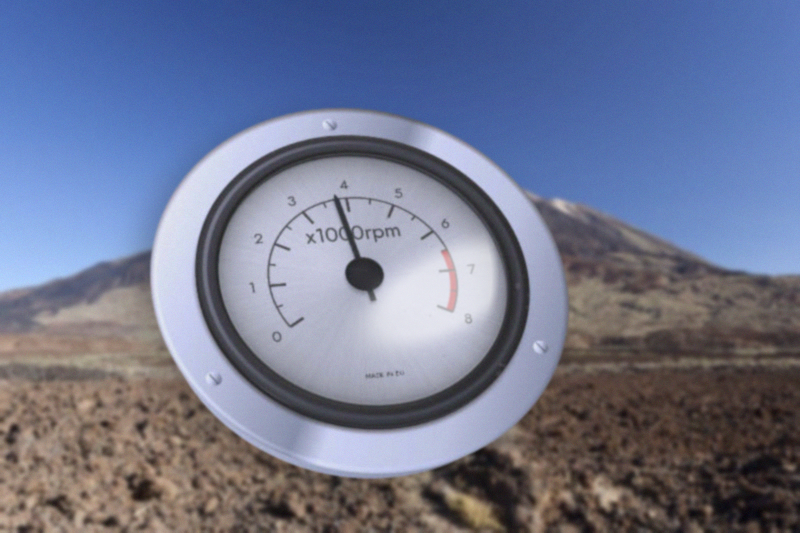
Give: 3750,rpm
